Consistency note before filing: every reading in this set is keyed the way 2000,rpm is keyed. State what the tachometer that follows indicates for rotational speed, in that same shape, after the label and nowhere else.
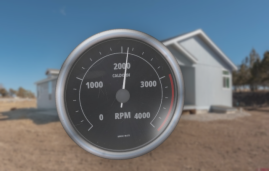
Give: 2100,rpm
